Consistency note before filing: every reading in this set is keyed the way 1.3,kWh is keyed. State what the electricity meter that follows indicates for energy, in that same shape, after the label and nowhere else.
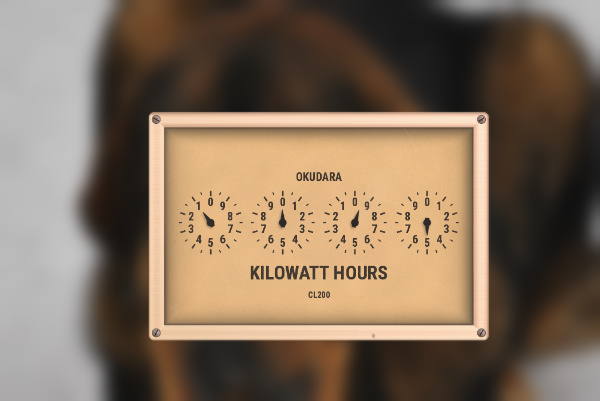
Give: 995,kWh
